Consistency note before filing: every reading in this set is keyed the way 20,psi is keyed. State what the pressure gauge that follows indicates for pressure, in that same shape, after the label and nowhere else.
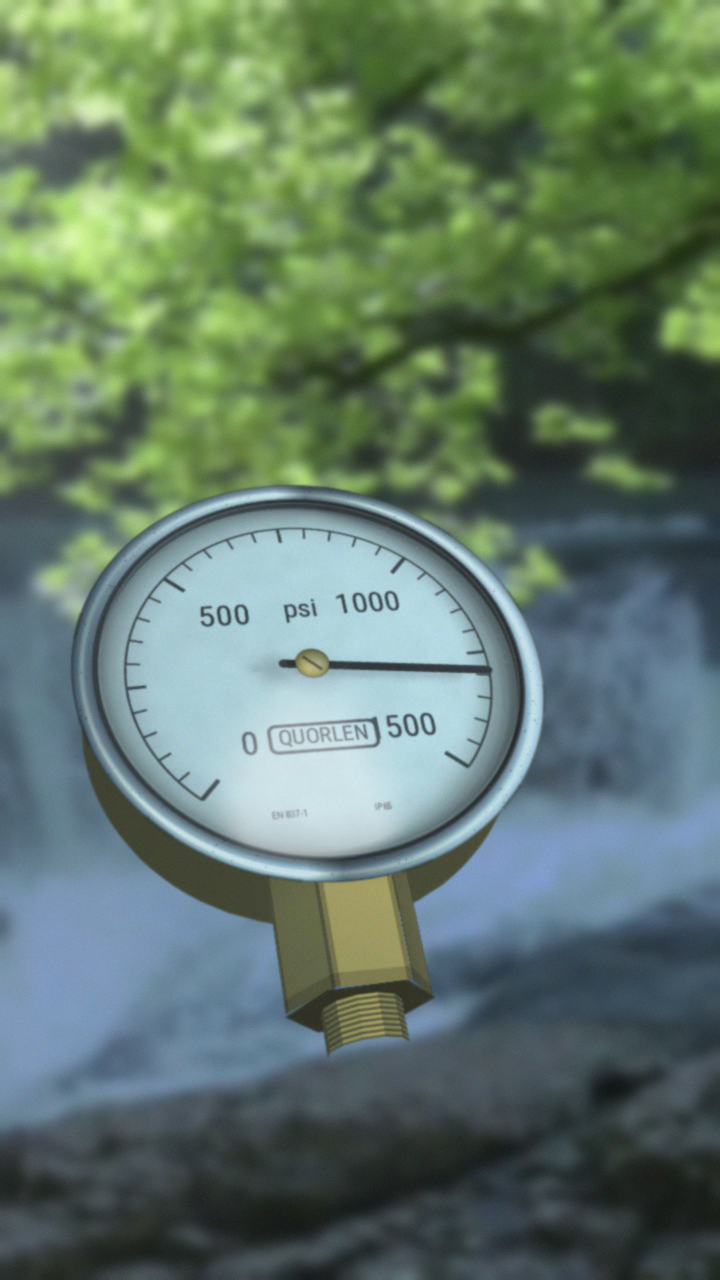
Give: 1300,psi
